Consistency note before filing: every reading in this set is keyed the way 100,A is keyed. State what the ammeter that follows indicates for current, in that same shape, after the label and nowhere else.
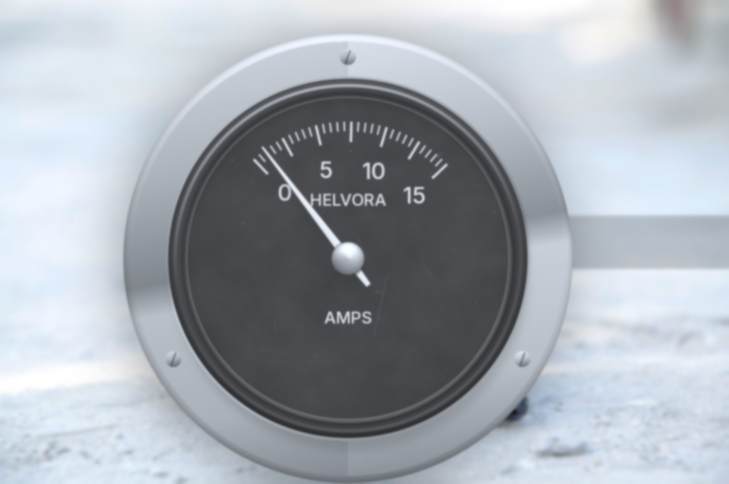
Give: 1,A
